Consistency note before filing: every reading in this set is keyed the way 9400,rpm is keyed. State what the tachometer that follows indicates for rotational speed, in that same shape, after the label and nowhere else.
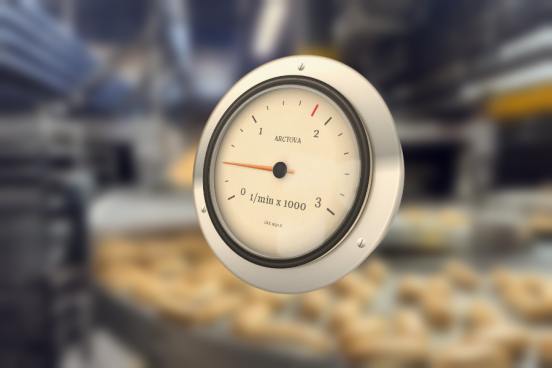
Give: 400,rpm
